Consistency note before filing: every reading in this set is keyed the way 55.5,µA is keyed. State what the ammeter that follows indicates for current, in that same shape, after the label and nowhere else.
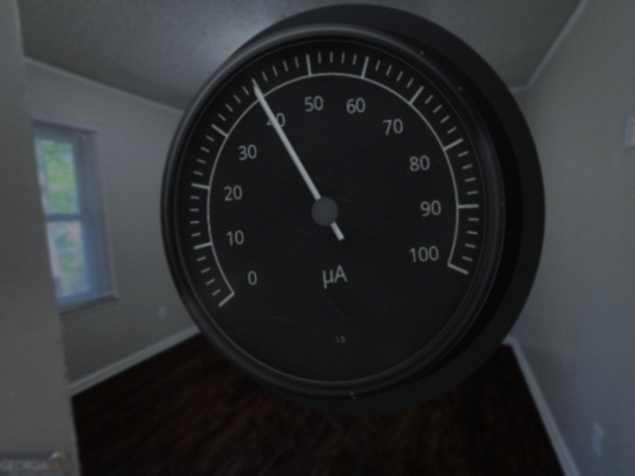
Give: 40,µA
